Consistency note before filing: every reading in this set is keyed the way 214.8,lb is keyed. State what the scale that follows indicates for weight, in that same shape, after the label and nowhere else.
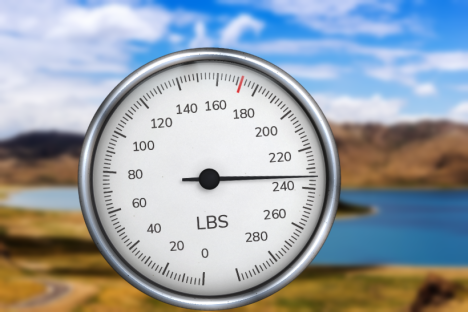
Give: 234,lb
